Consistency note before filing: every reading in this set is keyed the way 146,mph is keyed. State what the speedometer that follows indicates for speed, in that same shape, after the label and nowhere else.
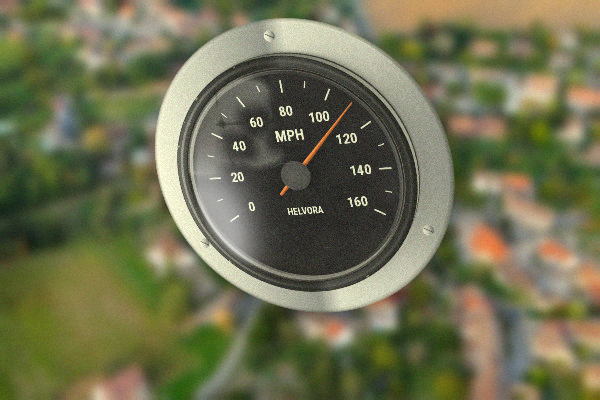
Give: 110,mph
